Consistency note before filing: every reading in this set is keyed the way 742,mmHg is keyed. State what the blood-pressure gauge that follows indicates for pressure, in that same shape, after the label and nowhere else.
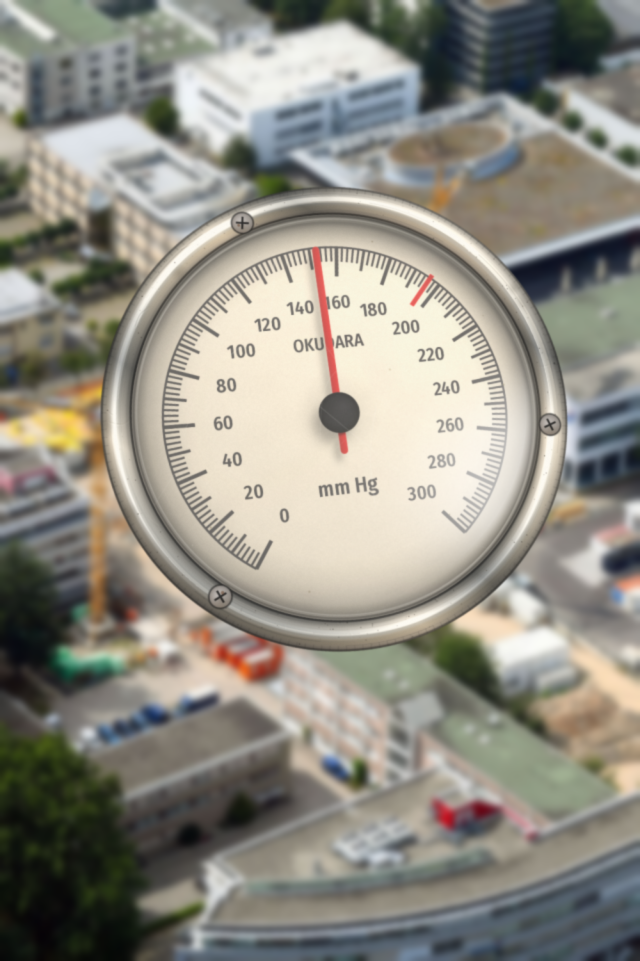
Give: 152,mmHg
